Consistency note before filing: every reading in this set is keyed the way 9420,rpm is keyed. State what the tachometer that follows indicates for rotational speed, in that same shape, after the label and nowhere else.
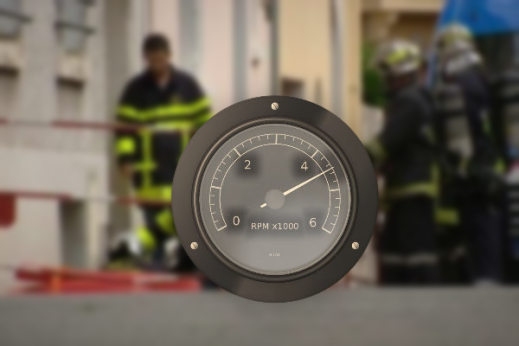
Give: 4500,rpm
